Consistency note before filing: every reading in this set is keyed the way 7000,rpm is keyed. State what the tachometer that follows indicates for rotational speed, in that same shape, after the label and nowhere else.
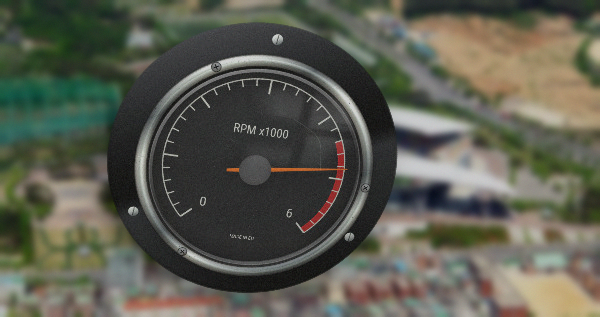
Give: 4800,rpm
